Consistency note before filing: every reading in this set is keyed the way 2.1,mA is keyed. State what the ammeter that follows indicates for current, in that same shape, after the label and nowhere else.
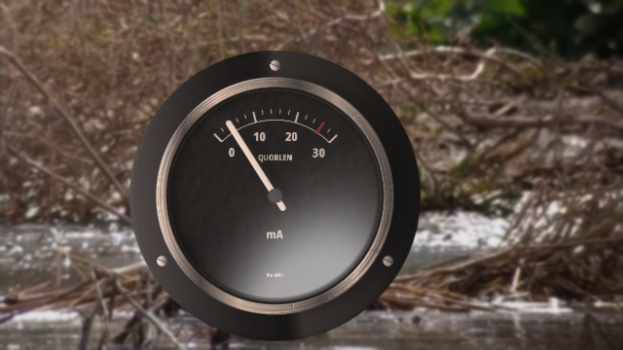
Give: 4,mA
